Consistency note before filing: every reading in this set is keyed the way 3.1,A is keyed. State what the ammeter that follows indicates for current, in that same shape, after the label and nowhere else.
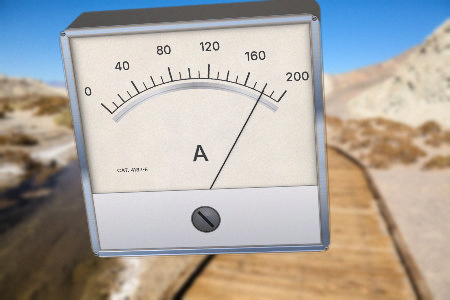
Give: 180,A
